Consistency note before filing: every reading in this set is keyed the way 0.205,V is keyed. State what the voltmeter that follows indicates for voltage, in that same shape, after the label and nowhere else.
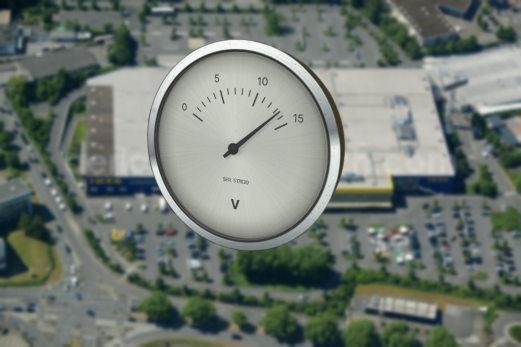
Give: 13.5,V
